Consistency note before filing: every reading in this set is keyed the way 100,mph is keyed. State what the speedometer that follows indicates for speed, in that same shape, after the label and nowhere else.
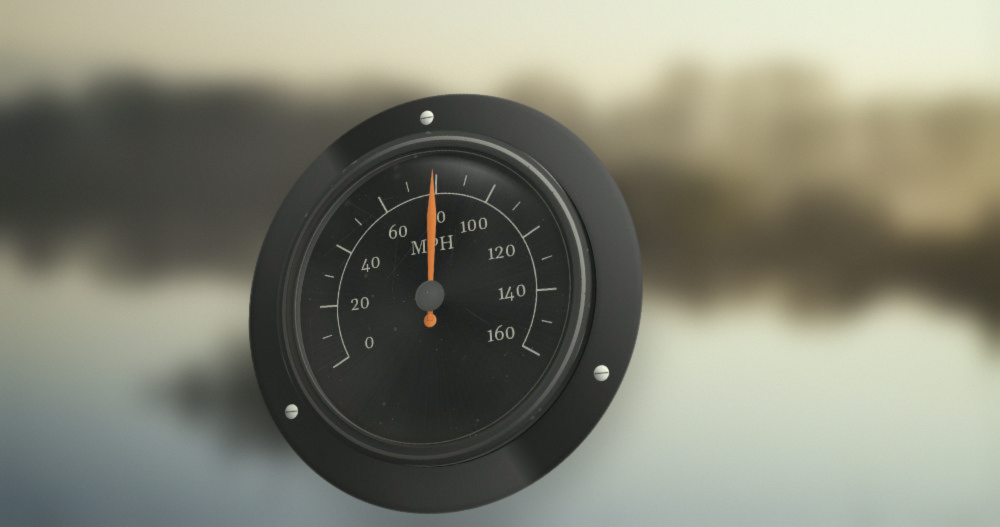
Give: 80,mph
